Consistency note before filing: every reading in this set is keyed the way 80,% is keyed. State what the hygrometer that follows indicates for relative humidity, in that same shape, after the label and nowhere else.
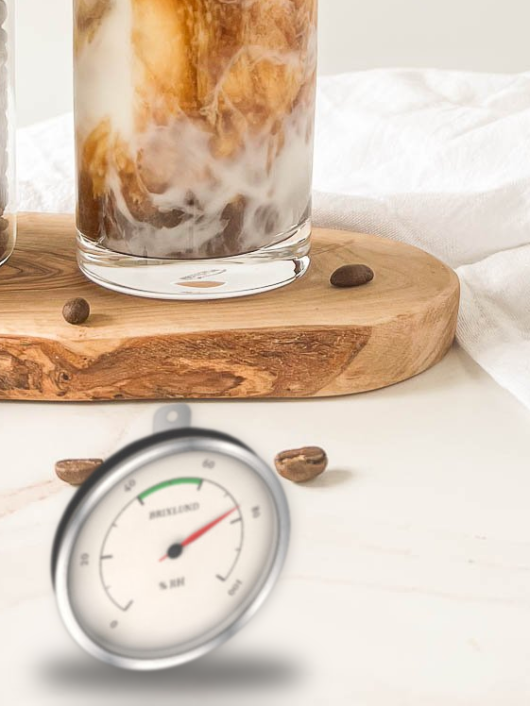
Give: 75,%
